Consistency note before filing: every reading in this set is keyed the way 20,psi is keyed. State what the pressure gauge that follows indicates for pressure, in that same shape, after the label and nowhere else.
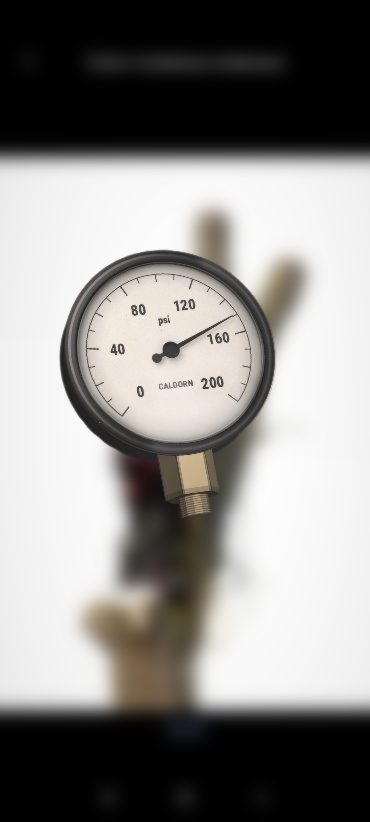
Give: 150,psi
